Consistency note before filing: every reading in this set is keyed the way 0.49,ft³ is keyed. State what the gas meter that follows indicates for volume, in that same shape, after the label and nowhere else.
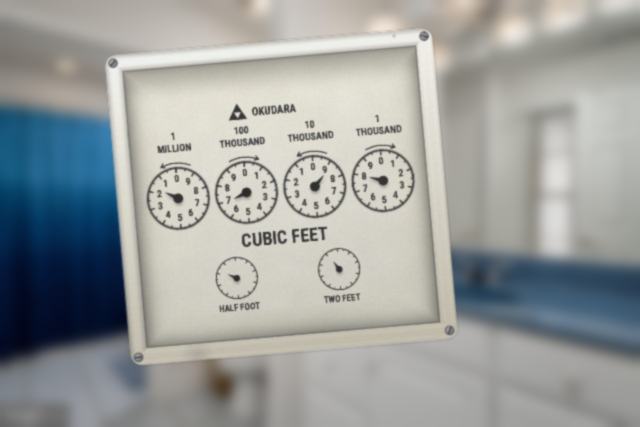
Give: 168800,ft³
